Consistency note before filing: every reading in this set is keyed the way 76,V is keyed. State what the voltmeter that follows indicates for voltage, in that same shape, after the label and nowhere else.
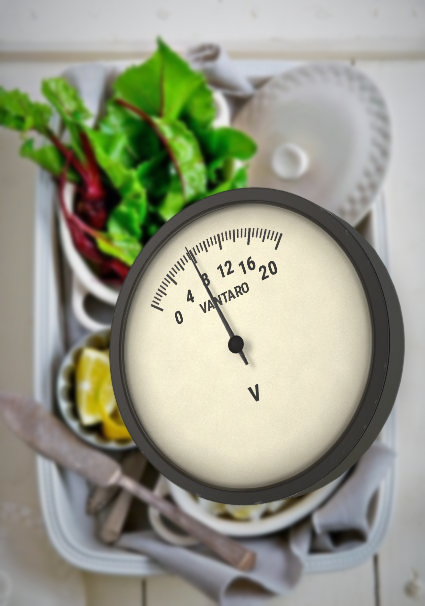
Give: 8,V
